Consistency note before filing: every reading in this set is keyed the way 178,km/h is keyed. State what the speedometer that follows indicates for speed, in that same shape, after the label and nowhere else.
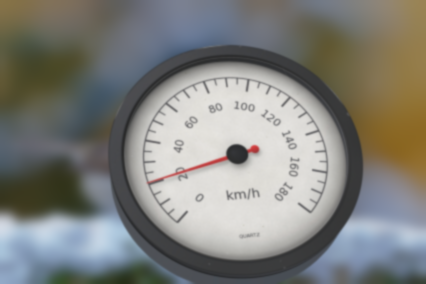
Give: 20,km/h
